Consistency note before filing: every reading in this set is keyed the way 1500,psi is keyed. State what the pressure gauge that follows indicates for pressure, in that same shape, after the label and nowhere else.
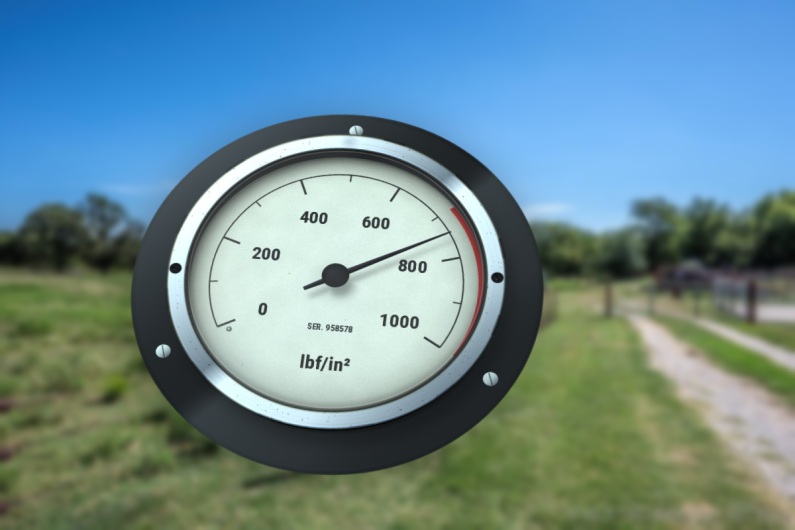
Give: 750,psi
